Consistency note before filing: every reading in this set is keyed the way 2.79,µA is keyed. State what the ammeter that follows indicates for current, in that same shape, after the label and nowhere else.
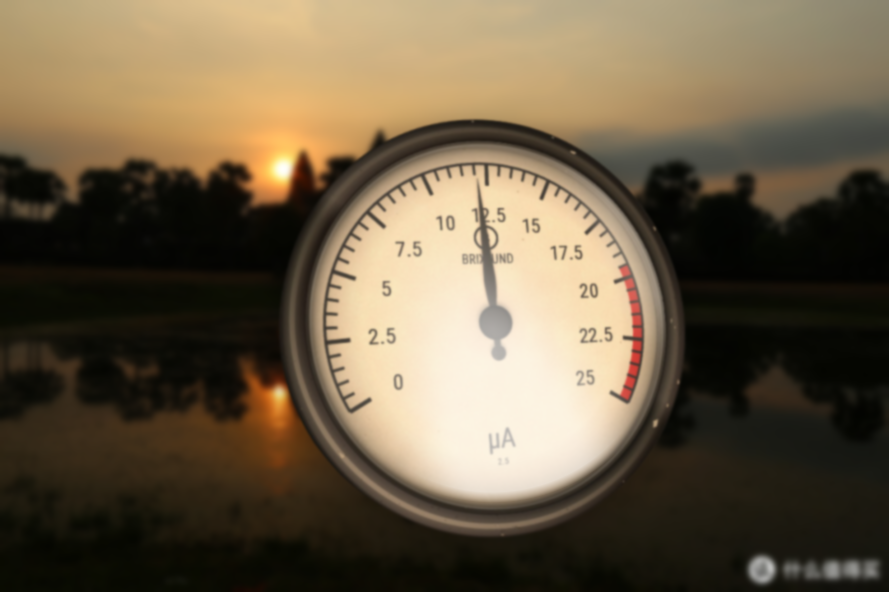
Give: 12,µA
